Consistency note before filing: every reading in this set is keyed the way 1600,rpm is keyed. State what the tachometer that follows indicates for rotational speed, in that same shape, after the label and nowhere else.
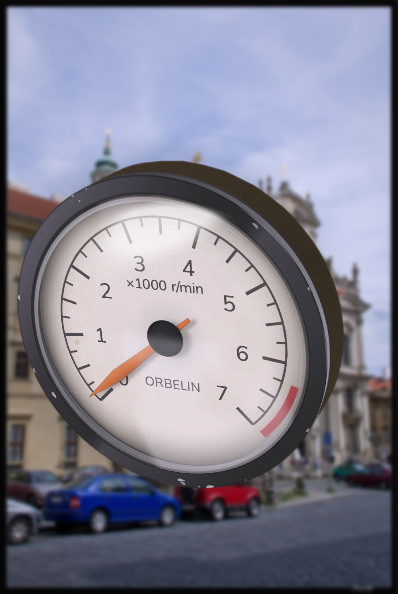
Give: 125,rpm
